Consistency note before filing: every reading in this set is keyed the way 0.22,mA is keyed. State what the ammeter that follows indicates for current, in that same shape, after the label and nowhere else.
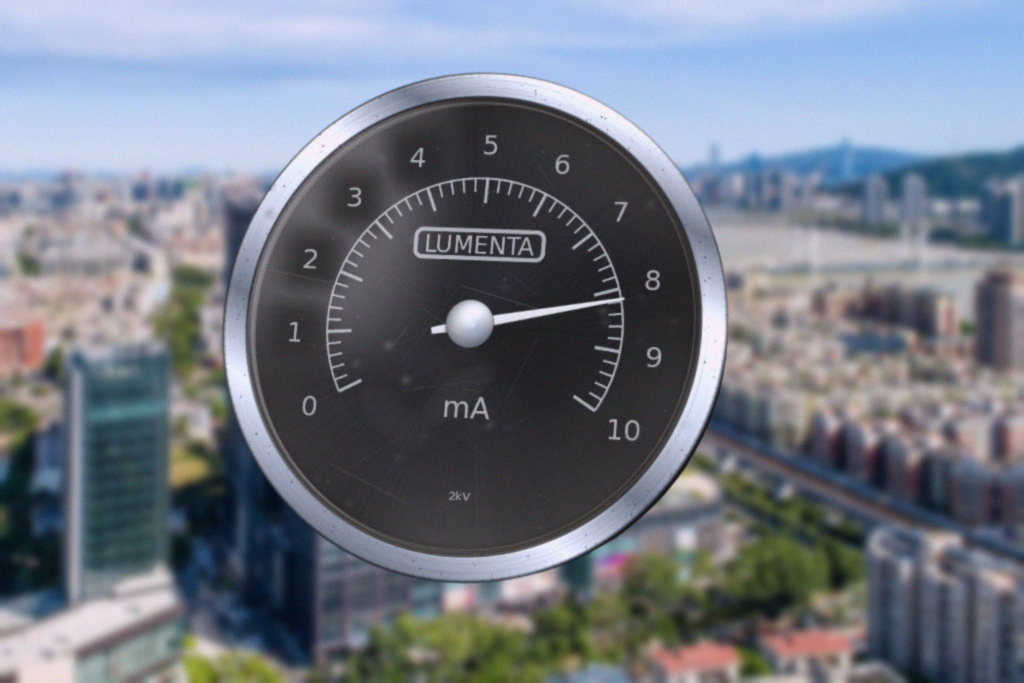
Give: 8.2,mA
